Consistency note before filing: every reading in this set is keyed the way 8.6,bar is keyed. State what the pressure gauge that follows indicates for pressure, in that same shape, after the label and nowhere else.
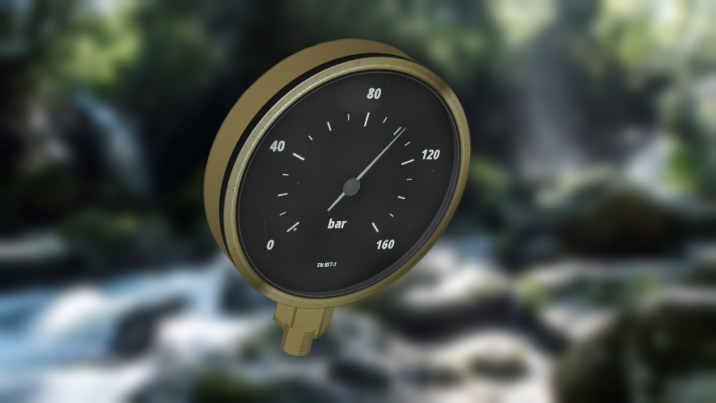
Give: 100,bar
